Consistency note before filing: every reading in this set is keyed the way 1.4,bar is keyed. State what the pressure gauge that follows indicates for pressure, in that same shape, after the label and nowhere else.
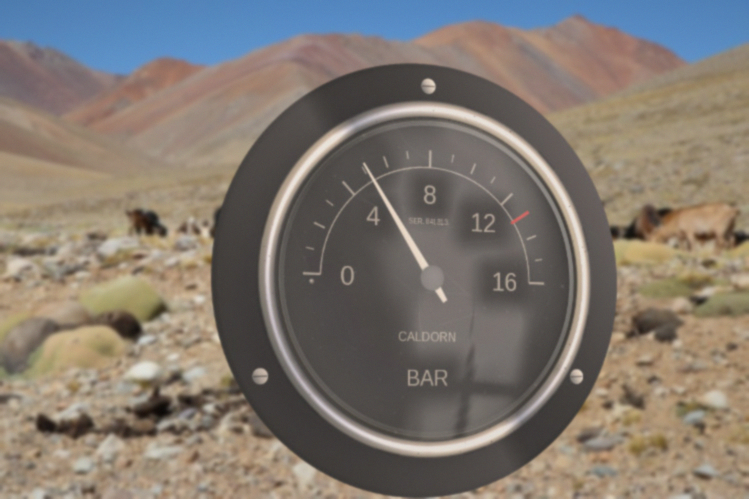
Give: 5,bar
